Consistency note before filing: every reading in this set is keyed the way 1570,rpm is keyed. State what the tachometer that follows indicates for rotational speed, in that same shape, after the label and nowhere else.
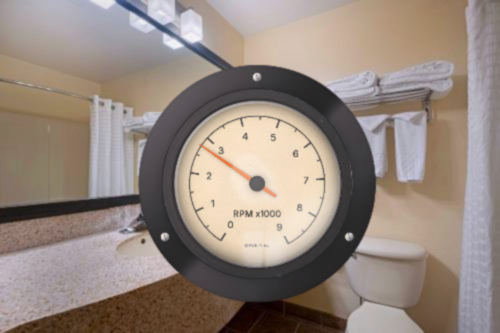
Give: 2750,rpm
